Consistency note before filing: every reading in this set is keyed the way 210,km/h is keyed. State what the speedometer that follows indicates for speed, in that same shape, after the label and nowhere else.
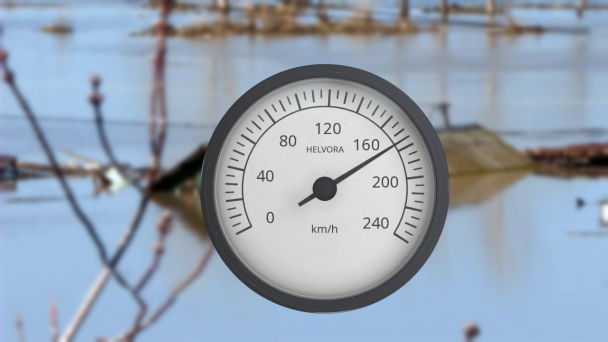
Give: 175,km/h
